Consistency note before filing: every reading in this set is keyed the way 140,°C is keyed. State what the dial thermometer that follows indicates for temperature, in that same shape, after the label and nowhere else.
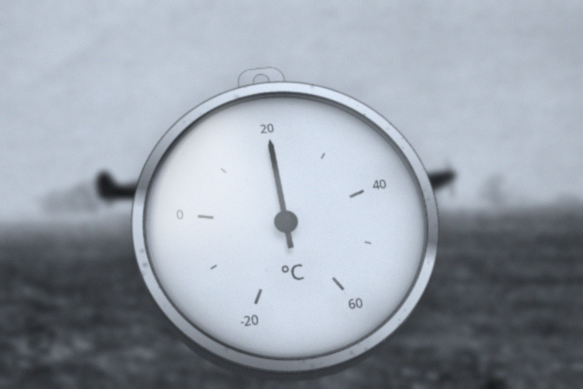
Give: 20,°C
